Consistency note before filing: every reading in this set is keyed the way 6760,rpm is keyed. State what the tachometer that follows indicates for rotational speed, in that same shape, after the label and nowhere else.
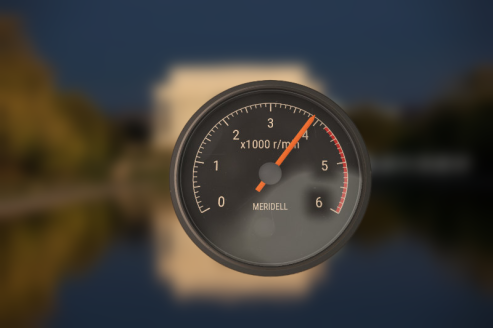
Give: 3900,rpm
